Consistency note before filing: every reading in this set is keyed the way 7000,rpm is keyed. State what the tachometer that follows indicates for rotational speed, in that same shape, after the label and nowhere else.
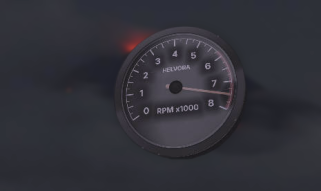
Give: 7500,rpm
